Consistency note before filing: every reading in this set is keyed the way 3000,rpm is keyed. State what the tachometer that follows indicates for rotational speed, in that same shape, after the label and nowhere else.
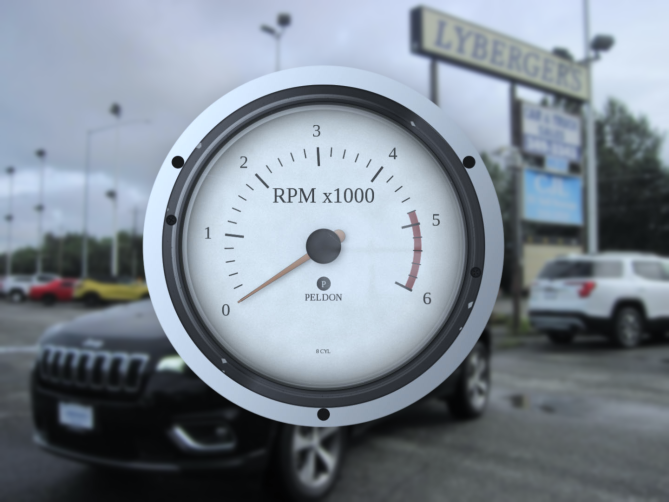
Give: 0,rpm
